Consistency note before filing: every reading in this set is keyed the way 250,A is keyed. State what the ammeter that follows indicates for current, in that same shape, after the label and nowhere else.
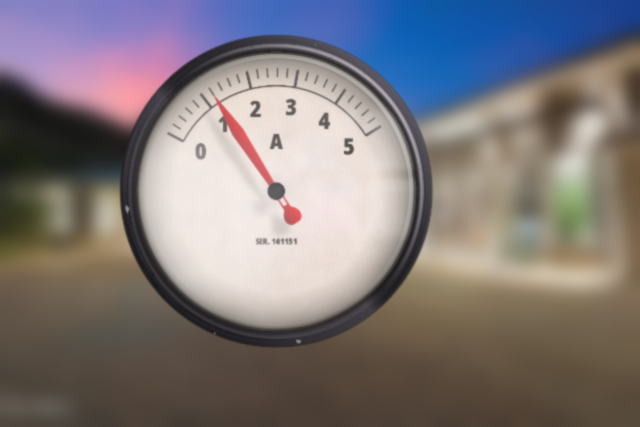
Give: 1.2,A
